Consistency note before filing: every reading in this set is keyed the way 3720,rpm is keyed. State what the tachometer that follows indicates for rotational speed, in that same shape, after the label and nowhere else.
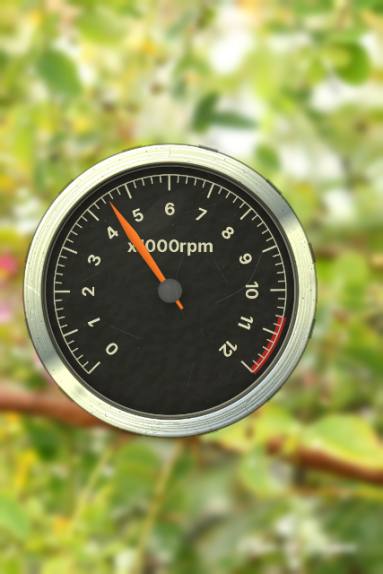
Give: 4500,rpm
